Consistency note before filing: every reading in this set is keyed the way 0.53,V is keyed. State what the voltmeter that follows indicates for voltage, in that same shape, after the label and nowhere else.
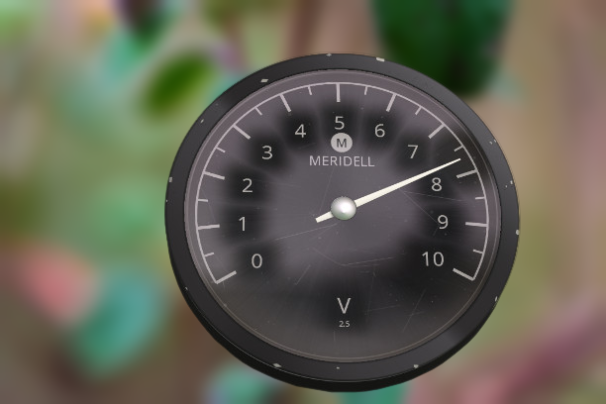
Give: 7.75,V
